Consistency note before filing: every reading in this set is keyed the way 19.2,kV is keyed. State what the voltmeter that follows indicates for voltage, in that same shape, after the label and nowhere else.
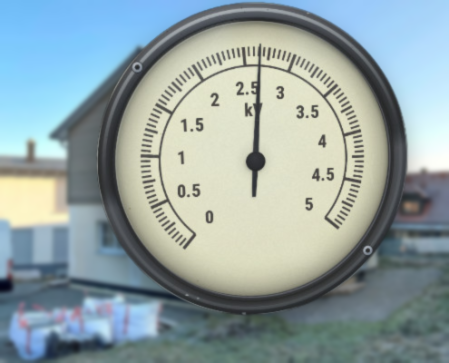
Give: 2.65,kV
